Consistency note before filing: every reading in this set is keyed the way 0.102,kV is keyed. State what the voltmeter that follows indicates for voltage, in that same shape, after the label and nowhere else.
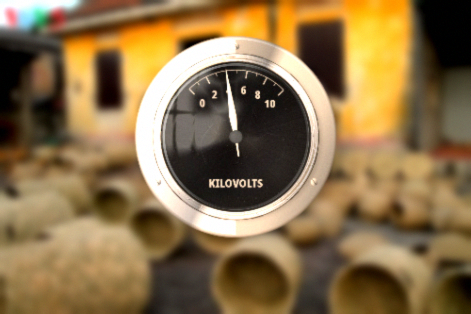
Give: 4,kV
